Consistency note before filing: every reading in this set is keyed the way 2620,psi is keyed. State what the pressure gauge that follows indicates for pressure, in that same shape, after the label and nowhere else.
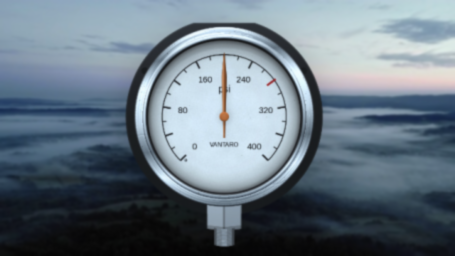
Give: 200,psi
